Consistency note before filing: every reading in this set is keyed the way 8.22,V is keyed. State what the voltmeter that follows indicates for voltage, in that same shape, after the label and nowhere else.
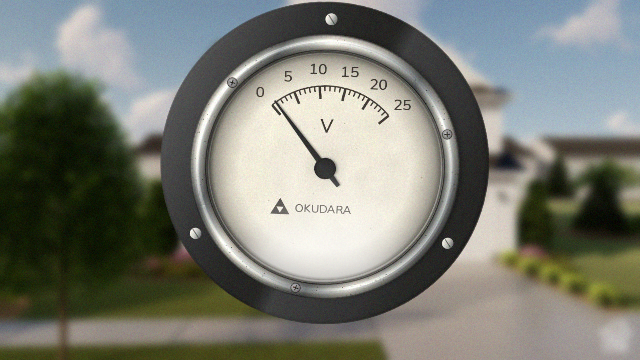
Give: 1,V
